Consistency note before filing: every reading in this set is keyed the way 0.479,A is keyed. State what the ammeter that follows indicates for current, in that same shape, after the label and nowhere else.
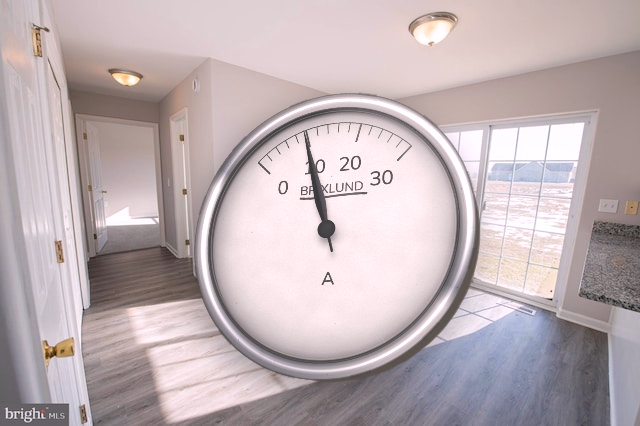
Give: 10,A
